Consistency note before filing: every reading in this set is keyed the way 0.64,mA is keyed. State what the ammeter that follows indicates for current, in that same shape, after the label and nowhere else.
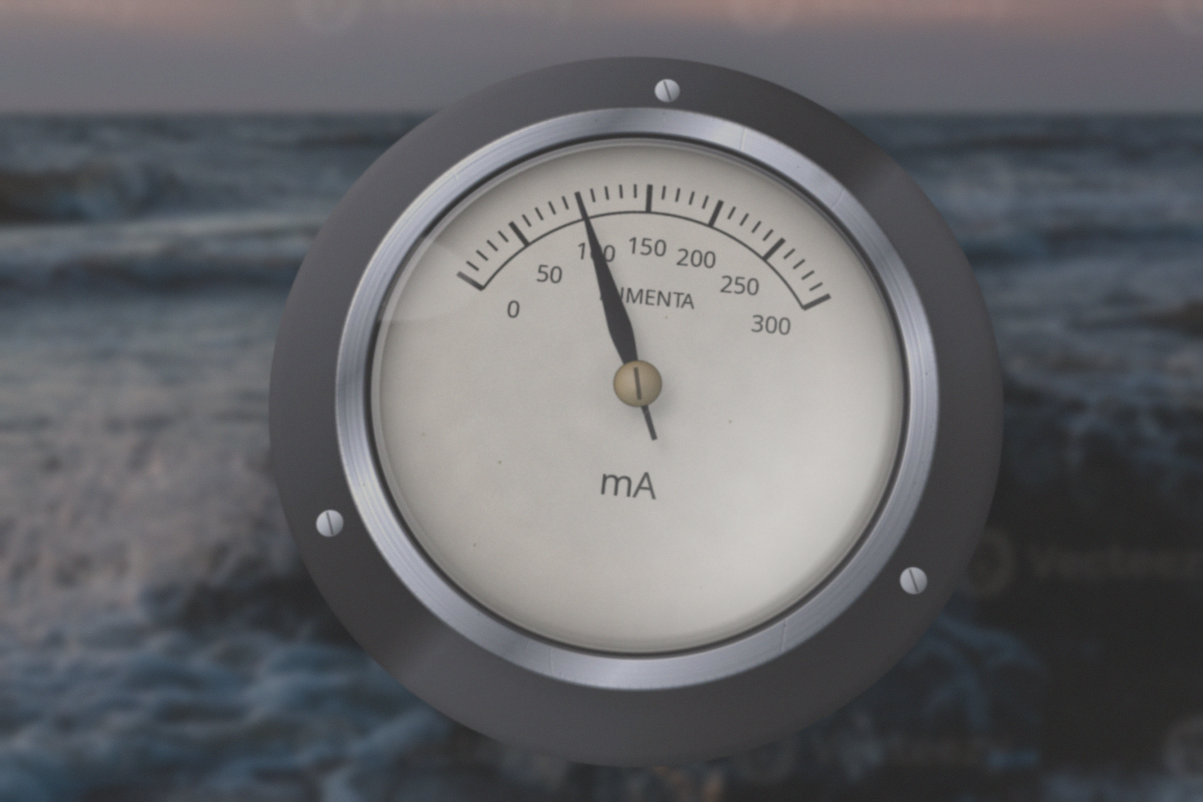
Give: 100,mA
